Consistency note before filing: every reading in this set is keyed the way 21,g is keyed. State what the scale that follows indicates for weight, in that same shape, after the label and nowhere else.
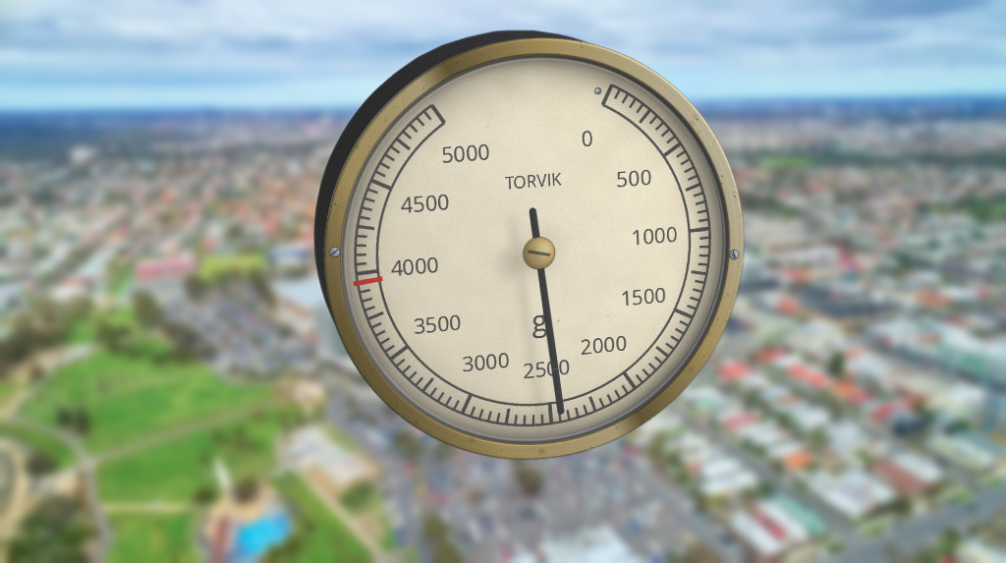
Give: 2450,g
